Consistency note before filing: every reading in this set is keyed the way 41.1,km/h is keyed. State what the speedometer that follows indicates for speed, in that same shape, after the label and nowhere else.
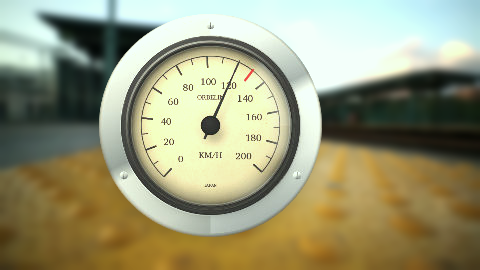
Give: 120,km/h
